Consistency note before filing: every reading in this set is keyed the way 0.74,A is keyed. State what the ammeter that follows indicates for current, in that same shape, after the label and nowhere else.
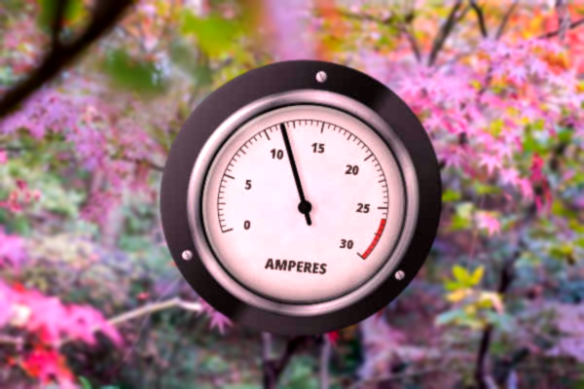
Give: 11.5,A
